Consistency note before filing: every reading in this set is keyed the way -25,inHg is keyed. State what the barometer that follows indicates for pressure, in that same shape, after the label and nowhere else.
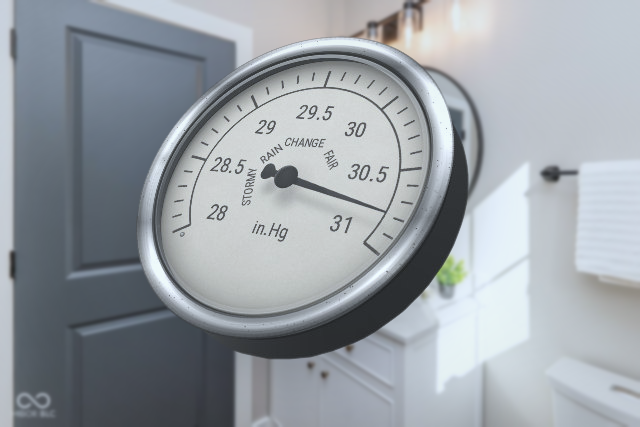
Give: 30.8,inHg
